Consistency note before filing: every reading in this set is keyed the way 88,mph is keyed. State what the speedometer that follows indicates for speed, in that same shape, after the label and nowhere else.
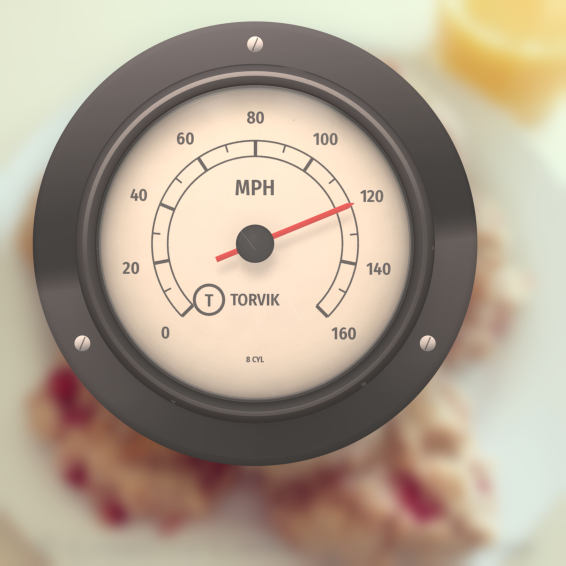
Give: 120,mph
